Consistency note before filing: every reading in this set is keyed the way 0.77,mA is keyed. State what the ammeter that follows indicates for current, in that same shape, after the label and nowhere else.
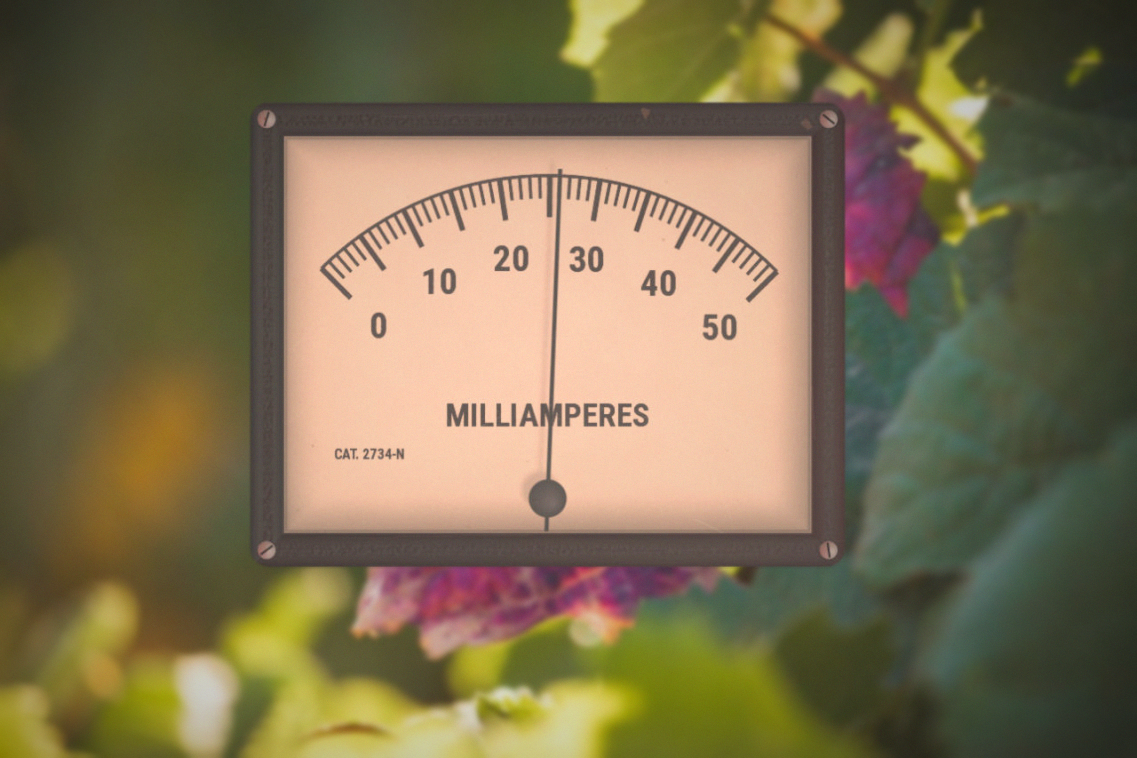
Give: 26,mA
